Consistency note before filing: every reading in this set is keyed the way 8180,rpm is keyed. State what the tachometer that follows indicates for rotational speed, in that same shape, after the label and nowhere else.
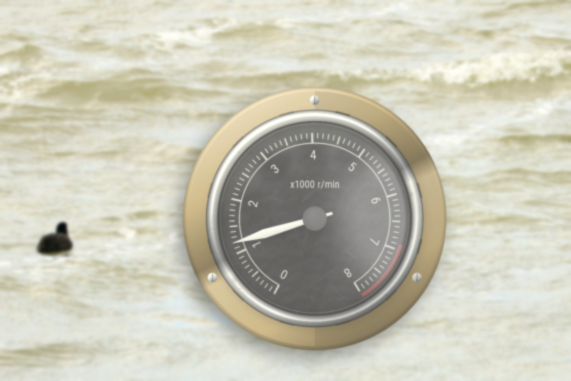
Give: 1200,rpm
